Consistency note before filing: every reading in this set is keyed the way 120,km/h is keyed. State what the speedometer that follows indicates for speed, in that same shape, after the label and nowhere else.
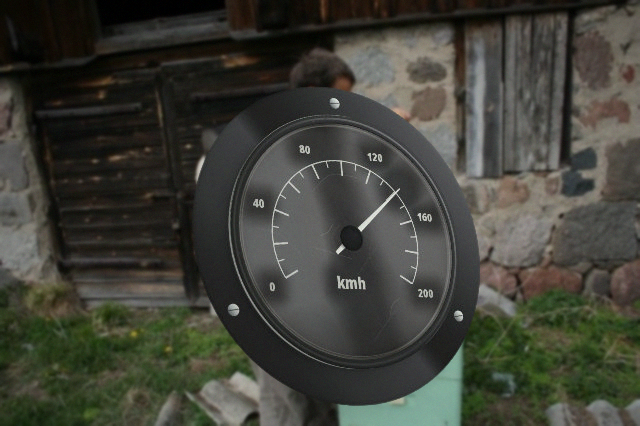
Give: 140,km/h
